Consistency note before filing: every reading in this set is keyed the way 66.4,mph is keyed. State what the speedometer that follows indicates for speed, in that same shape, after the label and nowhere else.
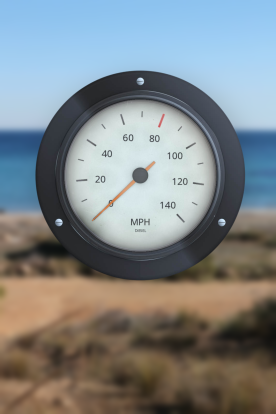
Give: 0,mph
